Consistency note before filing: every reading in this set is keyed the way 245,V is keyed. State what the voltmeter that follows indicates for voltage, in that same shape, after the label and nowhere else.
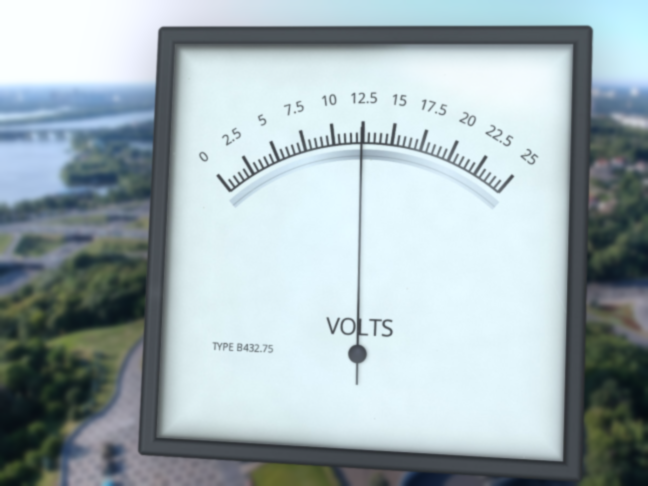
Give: 12.5,V
